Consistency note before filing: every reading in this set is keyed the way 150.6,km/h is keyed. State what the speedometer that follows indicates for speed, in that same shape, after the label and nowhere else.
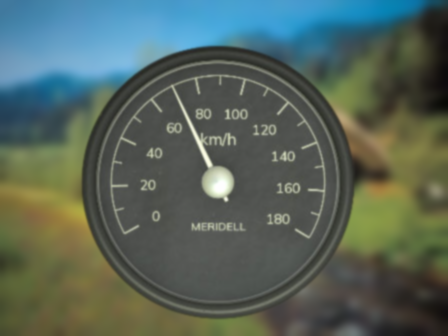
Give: 70,km/h
